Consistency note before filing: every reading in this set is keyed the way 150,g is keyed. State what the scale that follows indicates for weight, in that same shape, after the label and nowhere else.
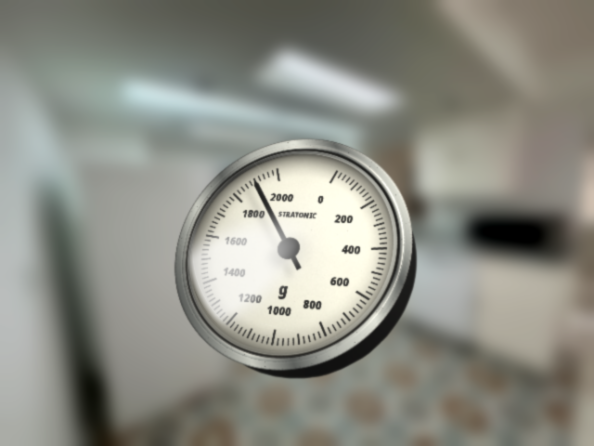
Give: 1900,g
